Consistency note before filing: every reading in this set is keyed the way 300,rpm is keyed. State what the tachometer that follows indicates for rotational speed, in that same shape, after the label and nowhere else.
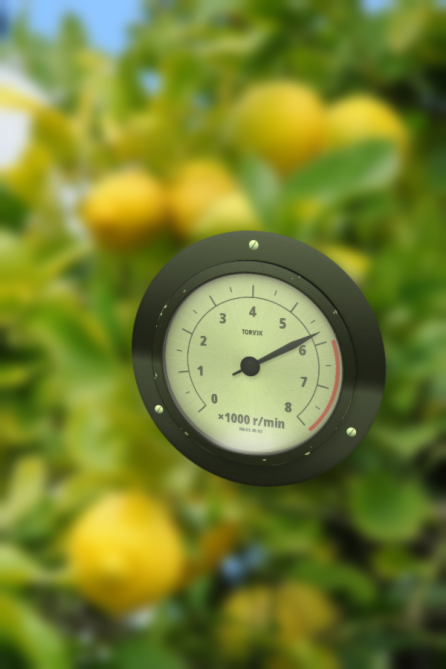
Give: 5750,rpm
